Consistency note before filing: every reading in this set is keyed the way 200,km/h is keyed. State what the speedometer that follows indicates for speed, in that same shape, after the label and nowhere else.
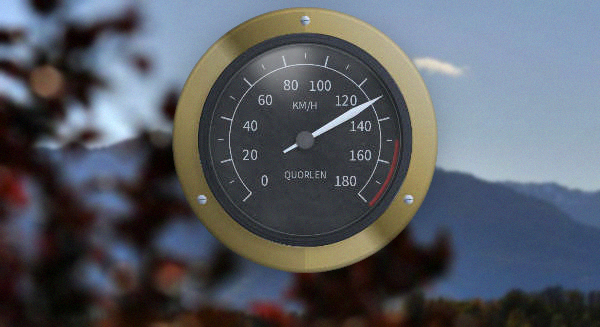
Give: 130,km/h
